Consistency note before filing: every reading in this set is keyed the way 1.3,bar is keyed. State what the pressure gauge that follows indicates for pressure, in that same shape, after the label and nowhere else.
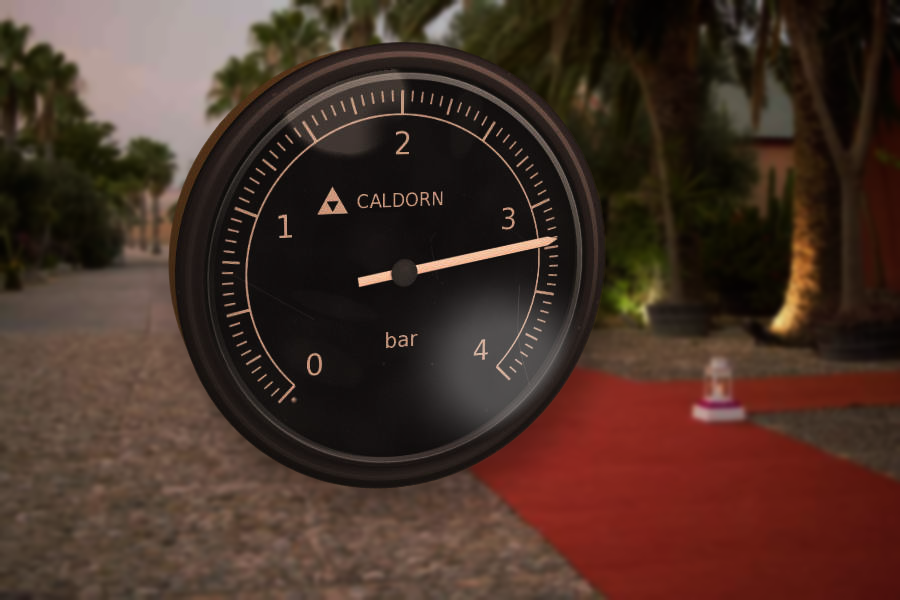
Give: 3.2,bar
